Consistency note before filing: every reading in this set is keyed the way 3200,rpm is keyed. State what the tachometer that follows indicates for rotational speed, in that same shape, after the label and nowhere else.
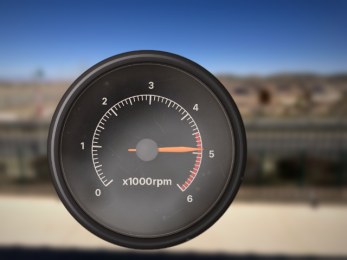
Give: 4900,rpm
